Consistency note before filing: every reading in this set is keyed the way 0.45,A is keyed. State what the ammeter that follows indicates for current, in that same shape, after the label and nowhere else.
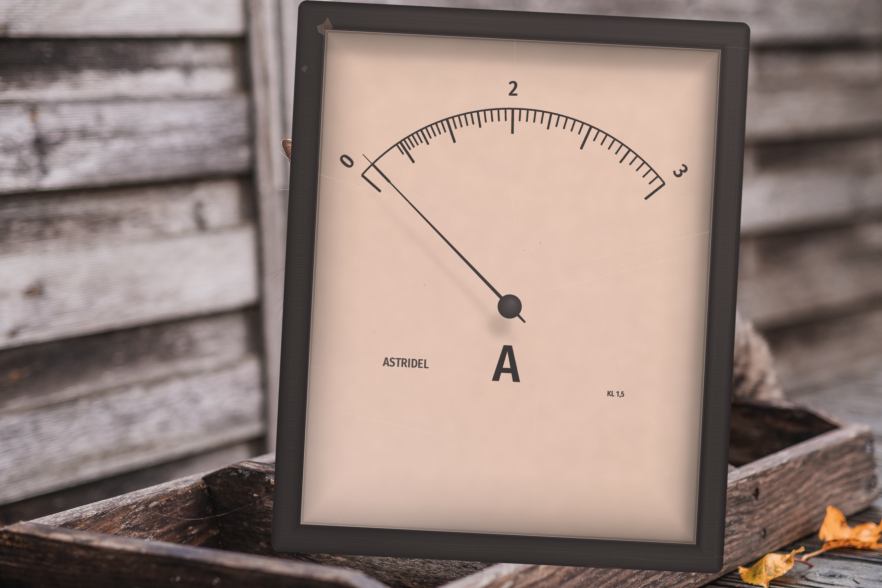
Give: 0.5,A
